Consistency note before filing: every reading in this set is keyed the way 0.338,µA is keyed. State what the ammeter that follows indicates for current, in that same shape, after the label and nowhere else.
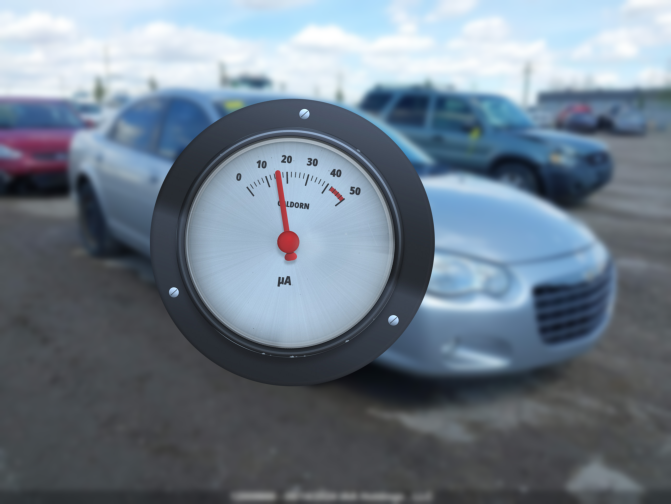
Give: 16,µA
